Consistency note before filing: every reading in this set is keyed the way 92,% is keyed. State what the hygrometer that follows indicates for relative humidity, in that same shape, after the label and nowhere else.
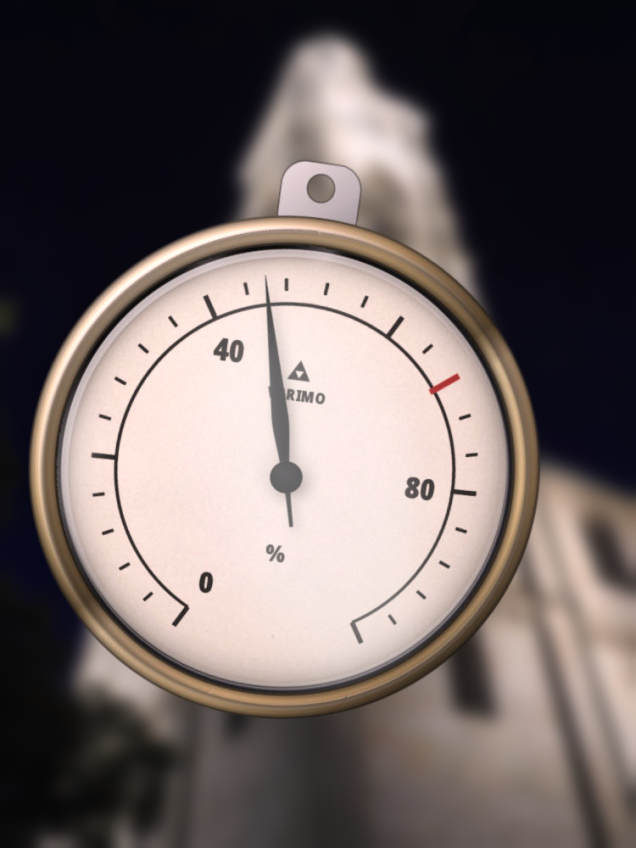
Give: 46,%
